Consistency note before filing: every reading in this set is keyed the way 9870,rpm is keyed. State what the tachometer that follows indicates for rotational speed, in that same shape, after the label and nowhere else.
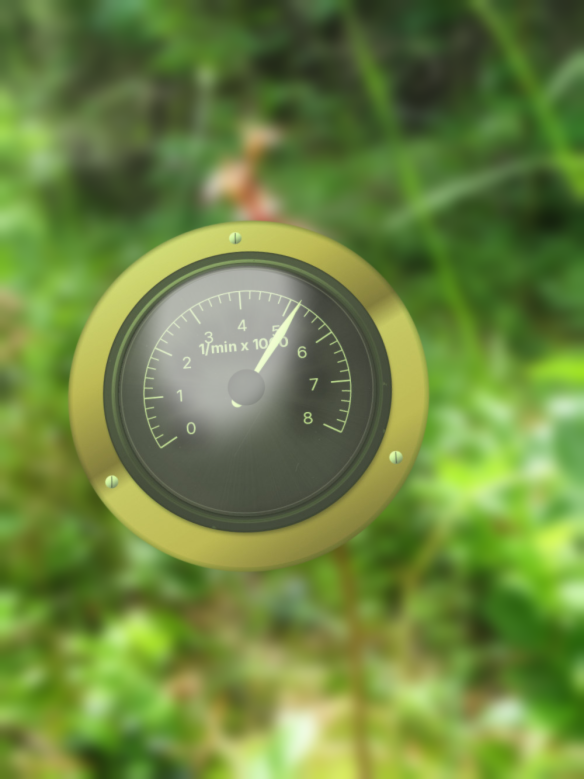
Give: 5200,rpm
